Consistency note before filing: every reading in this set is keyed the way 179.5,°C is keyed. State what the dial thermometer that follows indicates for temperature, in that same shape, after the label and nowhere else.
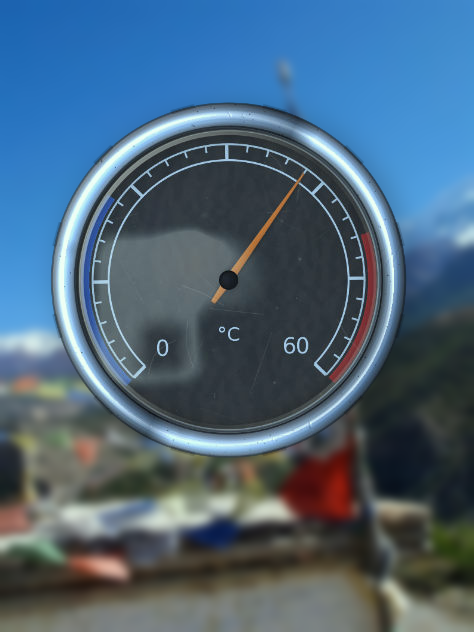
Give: 38,°C
